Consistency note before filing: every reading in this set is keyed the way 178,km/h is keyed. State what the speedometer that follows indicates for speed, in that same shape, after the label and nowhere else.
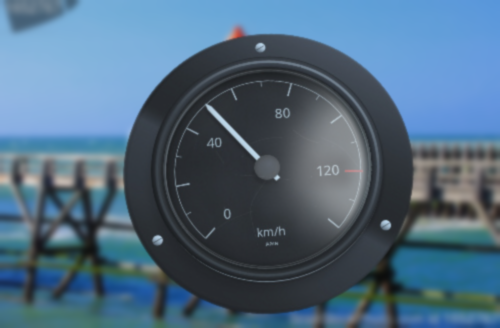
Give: 50,km/h
